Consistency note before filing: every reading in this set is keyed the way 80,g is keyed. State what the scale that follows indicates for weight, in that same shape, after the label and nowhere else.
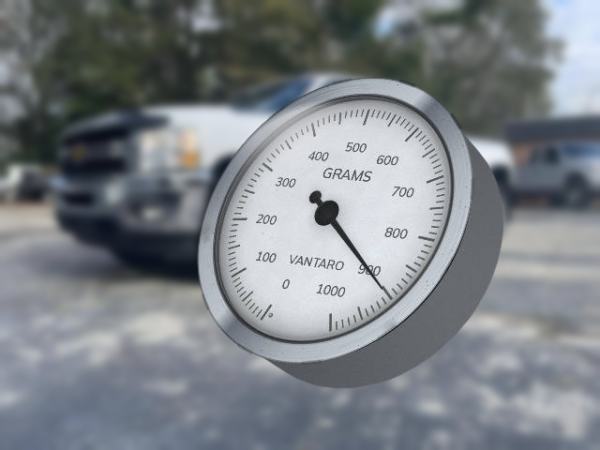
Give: 900,g
